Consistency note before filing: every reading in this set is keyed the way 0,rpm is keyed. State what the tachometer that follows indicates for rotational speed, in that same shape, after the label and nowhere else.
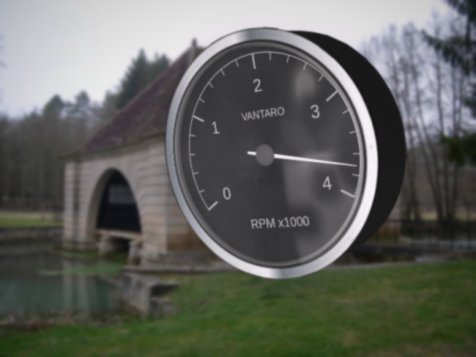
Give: 3700,rpm
